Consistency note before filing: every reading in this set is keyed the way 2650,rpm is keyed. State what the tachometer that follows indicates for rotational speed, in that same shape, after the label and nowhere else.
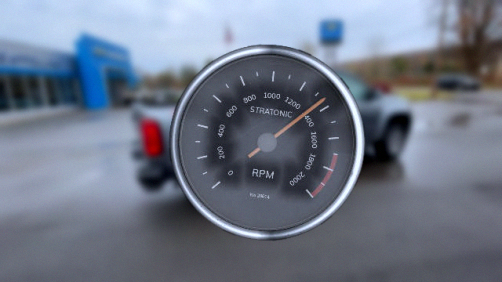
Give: 1350,rpm
